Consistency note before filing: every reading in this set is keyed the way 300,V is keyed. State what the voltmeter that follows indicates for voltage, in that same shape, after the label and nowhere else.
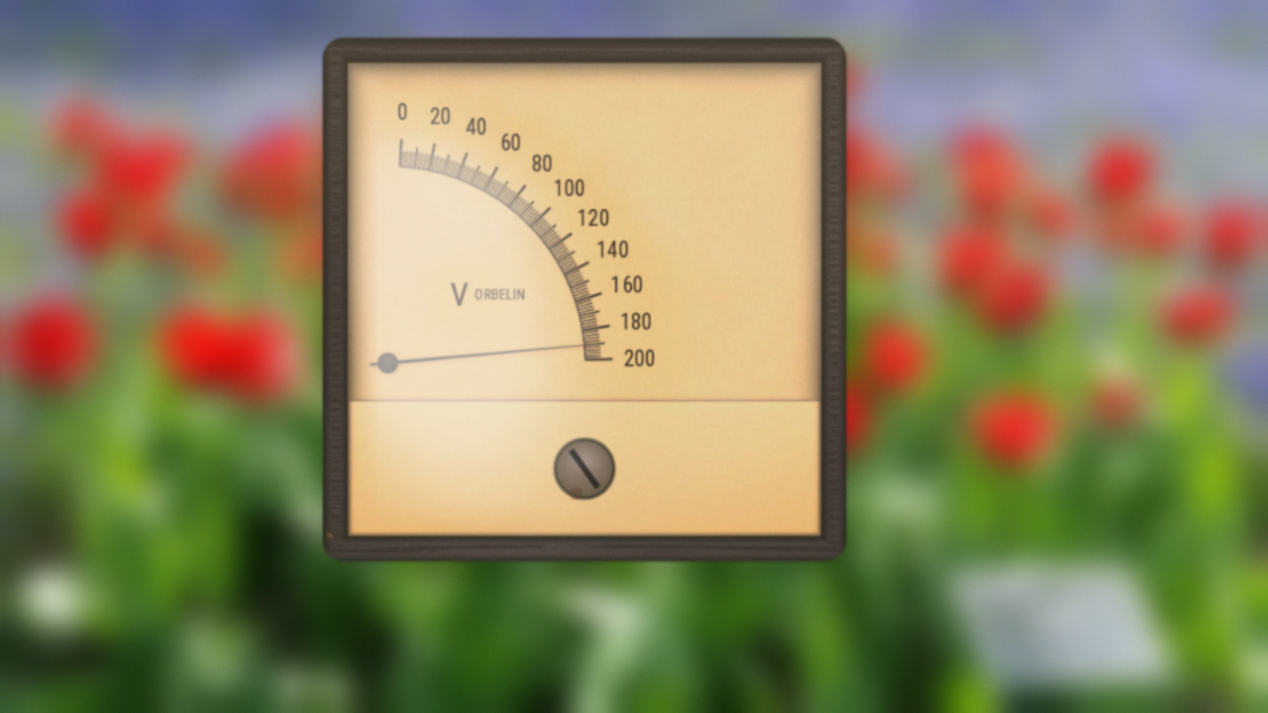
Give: 190,V
